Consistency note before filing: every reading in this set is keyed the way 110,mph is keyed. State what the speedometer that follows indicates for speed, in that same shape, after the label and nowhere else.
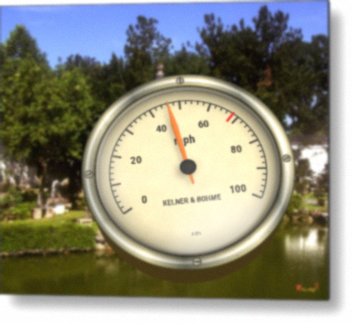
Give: 46,mph
